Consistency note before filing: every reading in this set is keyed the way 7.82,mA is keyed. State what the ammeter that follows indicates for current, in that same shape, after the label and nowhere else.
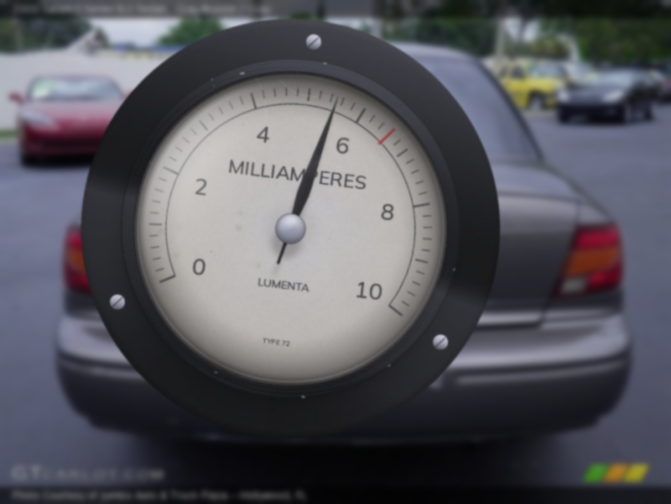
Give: 5.5,mA
